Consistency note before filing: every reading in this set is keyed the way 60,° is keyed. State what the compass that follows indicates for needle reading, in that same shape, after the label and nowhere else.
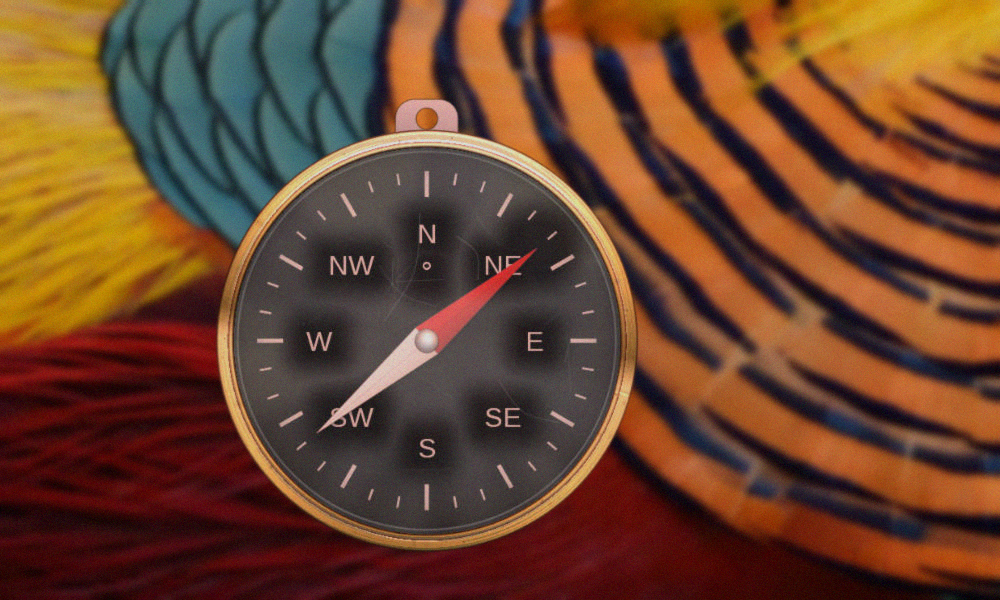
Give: 50,°
